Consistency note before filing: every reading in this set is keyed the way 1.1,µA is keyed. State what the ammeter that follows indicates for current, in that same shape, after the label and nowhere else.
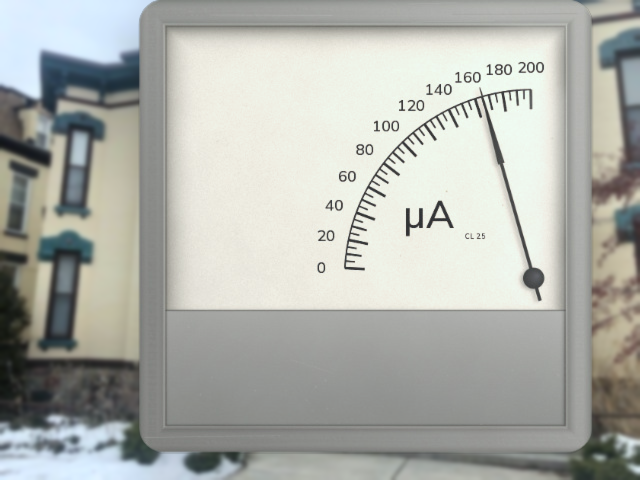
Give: 165,µA
